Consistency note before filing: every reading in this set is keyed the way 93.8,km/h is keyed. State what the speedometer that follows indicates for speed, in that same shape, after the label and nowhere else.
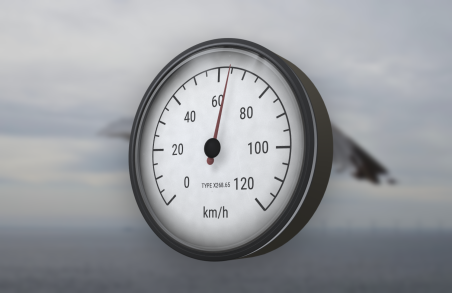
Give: 65,km/h
